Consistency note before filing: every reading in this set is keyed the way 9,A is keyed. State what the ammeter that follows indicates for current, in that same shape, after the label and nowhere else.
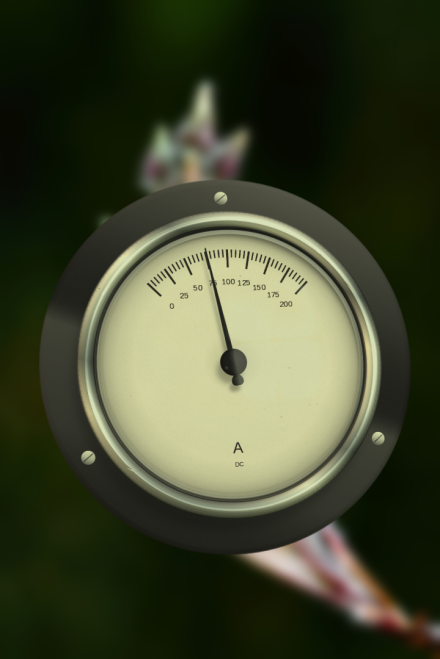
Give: 75,A
